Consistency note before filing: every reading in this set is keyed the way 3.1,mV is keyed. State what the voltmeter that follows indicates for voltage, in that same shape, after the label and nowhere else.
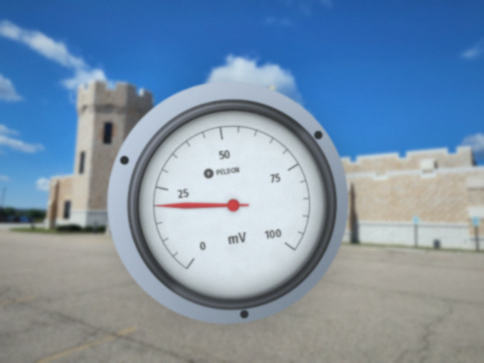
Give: 20,mV
